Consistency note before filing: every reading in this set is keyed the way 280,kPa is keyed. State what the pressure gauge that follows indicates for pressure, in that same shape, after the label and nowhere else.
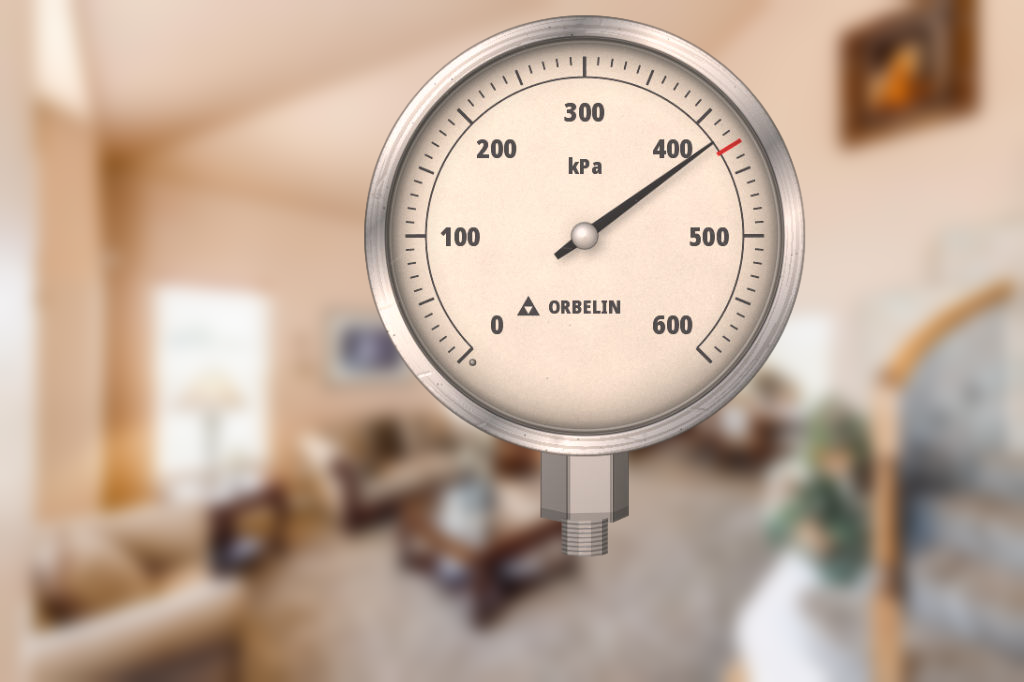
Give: 420,kPa
